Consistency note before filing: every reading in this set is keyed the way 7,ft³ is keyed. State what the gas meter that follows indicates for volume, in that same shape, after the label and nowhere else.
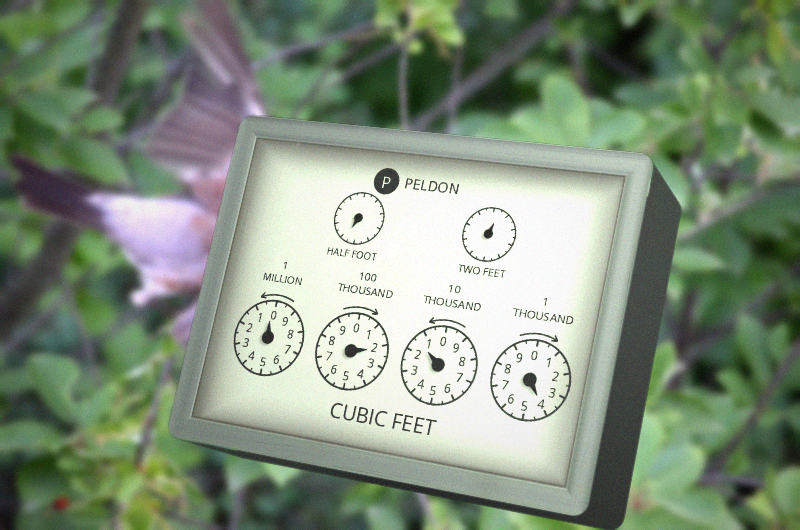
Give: 21400,ft³
